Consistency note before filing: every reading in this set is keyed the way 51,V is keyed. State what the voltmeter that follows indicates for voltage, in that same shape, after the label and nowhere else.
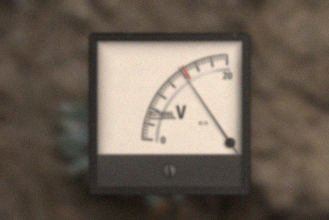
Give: 12.5,V
